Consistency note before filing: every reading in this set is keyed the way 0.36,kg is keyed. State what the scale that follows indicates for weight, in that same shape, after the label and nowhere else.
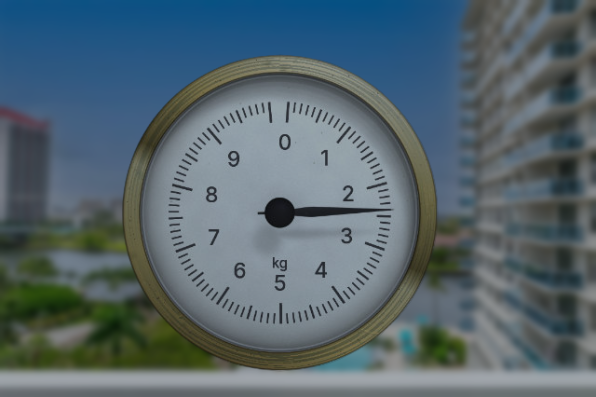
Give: 2.4,kg
